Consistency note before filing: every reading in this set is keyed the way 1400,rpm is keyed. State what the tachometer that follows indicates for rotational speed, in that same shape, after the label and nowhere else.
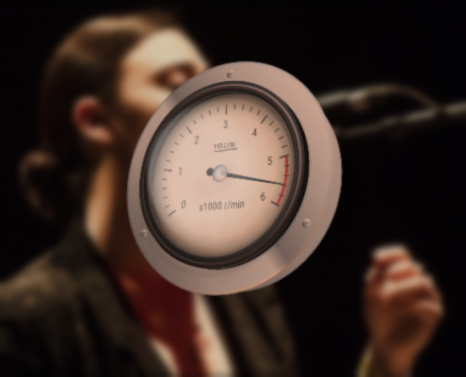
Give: 5600,rpm
